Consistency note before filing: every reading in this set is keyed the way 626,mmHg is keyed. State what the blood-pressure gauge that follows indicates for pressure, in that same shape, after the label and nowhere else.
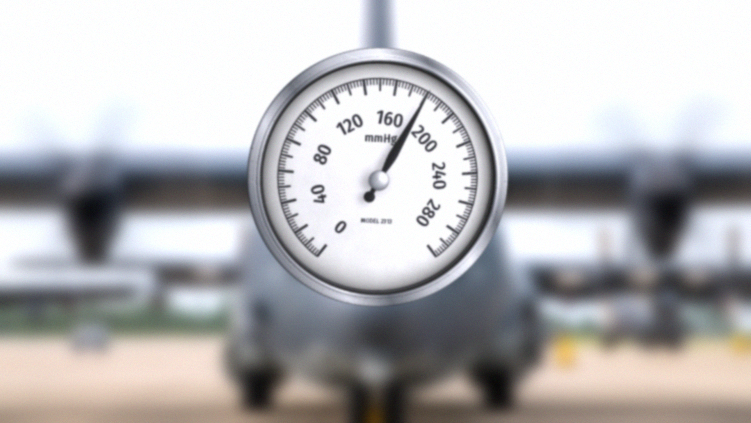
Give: 180,mmHg
